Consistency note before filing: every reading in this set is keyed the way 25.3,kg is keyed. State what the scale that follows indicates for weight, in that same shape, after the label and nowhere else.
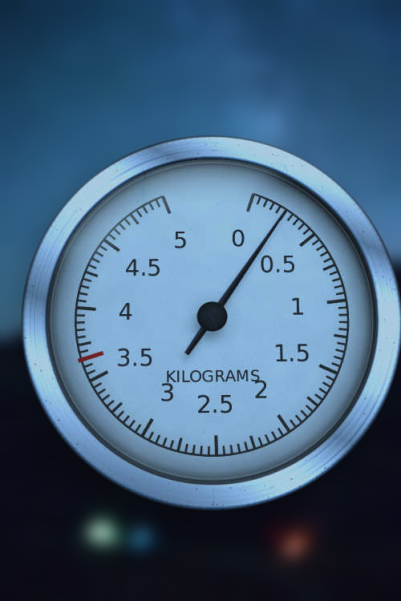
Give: 0.25,kg
